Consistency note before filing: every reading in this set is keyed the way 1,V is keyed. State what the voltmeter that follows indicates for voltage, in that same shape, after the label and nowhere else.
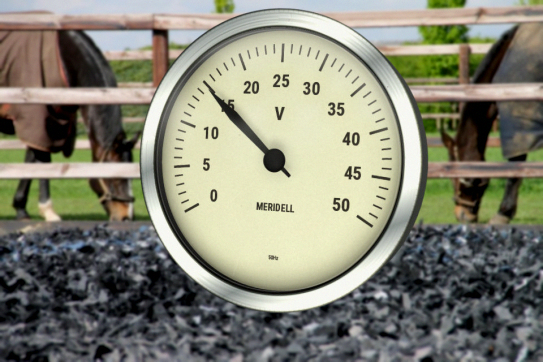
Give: 15,V
